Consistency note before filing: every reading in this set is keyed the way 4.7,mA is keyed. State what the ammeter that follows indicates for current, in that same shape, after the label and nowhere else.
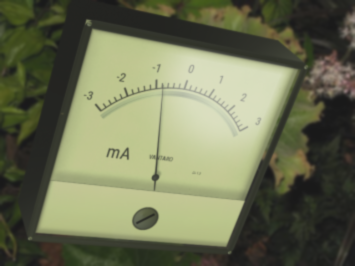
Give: -0.8,mA
